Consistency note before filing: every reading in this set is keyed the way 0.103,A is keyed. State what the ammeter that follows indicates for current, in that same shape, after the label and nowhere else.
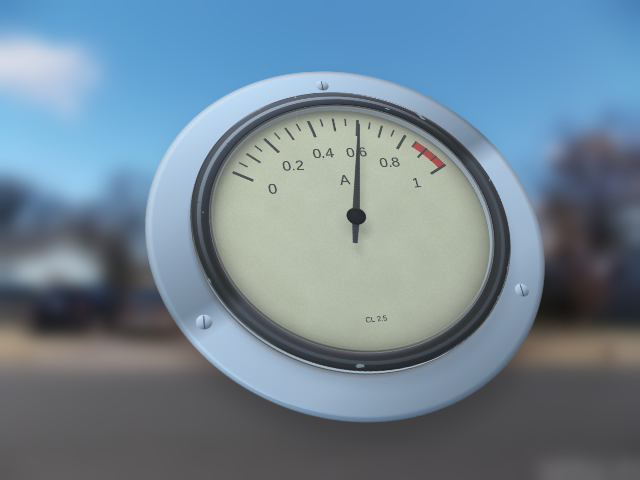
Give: 0.6,A
